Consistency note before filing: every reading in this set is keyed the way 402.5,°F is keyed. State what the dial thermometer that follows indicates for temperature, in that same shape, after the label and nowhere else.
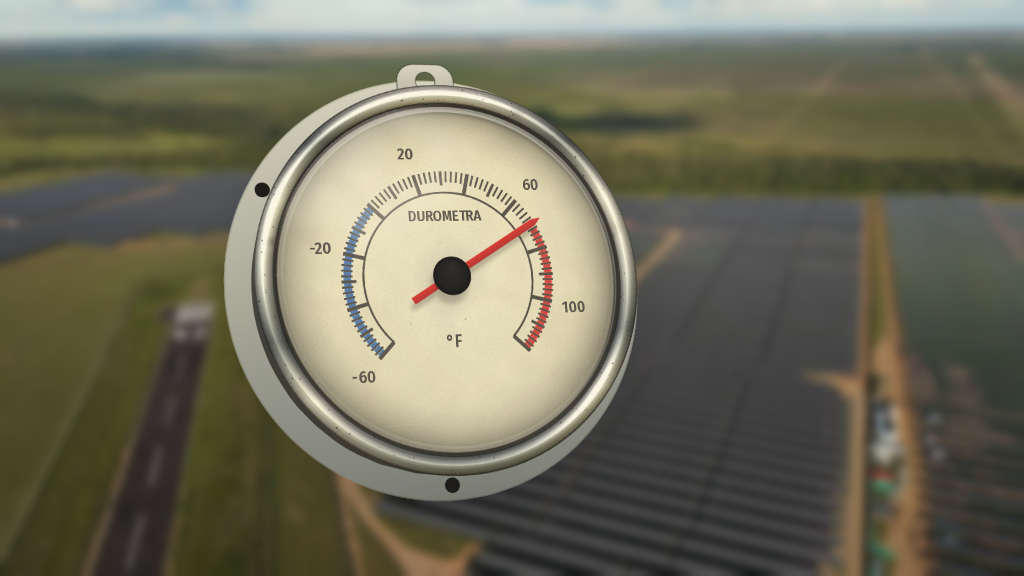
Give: 70,°F
